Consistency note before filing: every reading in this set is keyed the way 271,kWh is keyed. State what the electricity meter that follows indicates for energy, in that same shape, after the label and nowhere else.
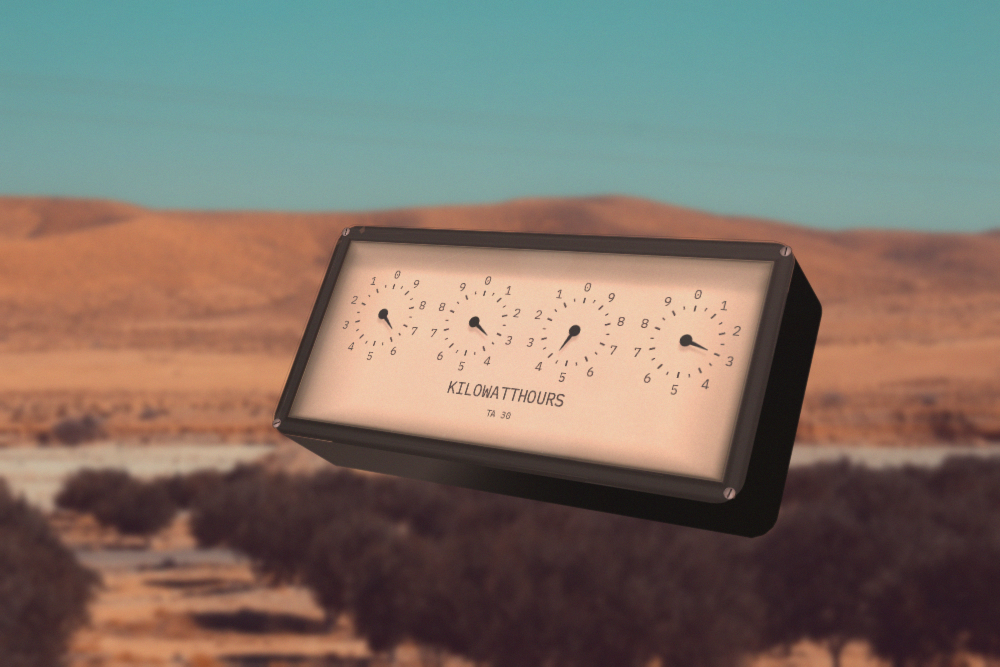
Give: 6343,kWh
